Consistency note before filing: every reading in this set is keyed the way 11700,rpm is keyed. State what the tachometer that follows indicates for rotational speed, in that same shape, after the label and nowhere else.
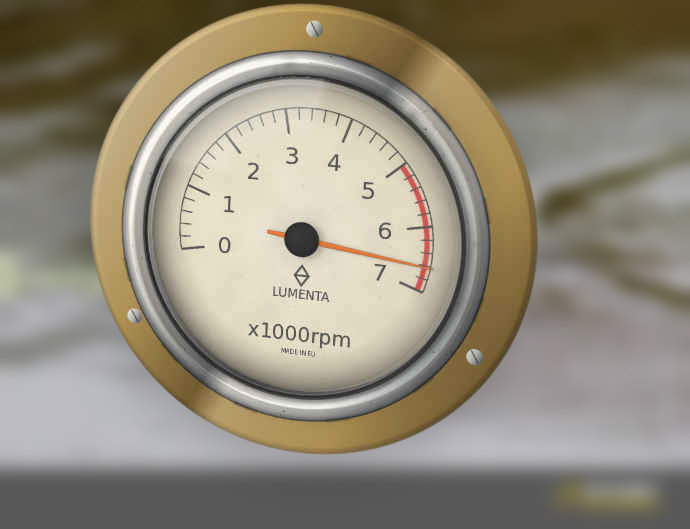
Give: 6600,rpm
